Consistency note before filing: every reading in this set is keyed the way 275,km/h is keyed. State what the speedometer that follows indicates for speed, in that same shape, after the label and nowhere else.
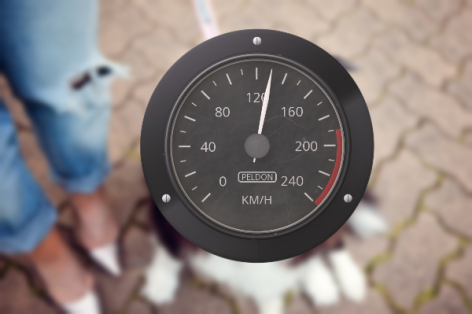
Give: 130,km/h
